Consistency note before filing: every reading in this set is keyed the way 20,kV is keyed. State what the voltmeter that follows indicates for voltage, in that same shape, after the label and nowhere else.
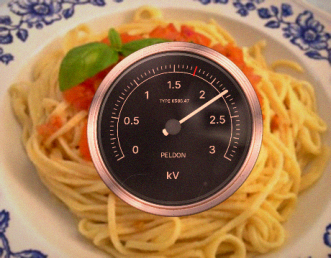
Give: 2.2,kV
